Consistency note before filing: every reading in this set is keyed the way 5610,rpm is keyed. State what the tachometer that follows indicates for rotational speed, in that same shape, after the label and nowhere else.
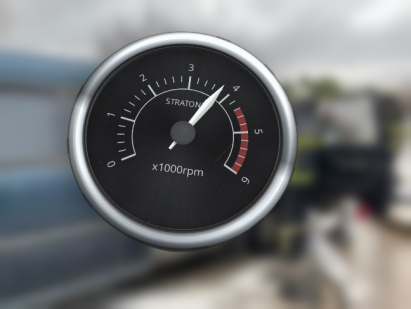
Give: 3800,rpm
